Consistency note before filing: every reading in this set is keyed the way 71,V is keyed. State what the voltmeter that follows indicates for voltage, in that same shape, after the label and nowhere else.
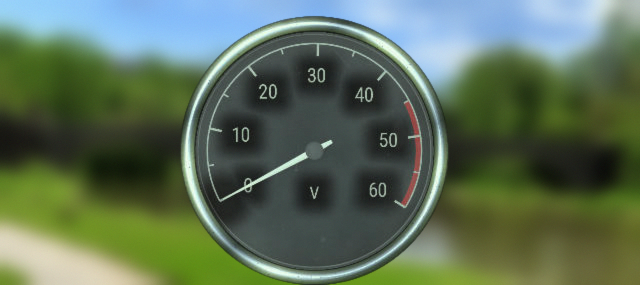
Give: 0,V
